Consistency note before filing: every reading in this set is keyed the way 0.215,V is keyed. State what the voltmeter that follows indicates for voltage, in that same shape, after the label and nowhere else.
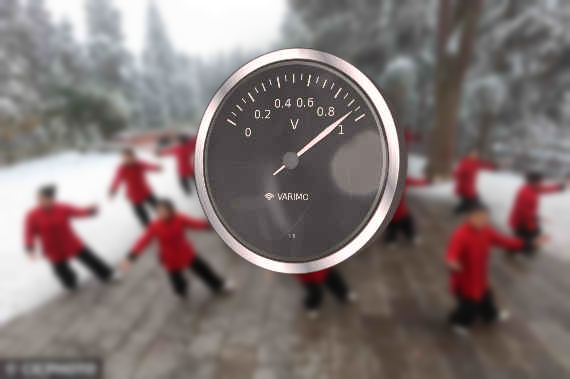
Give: 0.95,V
